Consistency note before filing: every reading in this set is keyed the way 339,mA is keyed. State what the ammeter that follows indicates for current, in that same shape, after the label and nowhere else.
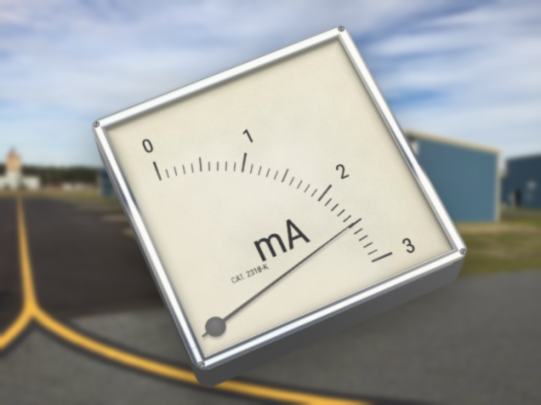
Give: 2.5,mA
